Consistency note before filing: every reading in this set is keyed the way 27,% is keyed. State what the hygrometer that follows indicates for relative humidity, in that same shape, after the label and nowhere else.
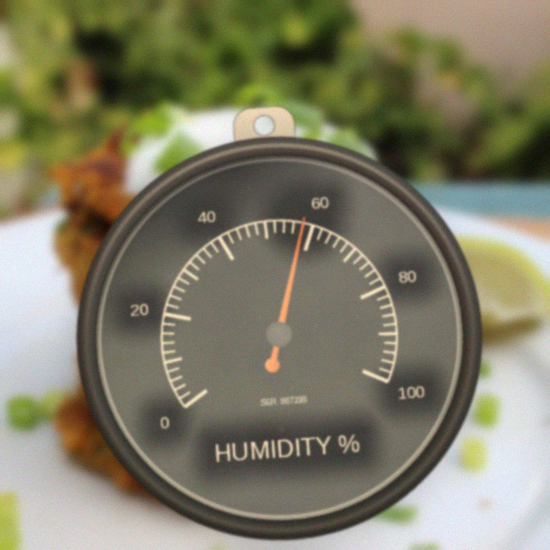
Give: 58,%
